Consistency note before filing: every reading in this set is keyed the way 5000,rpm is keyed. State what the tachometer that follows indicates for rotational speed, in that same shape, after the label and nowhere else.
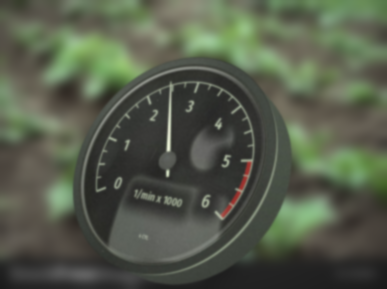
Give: 2500,rpm
